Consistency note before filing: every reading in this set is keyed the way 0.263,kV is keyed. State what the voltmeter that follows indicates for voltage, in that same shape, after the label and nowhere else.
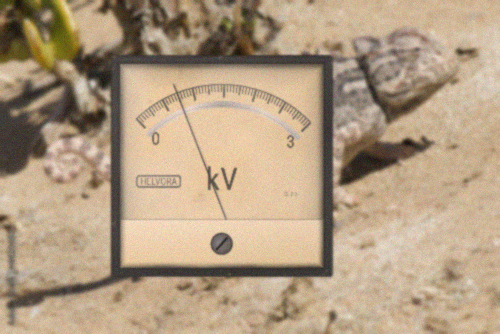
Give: 0.75,kV
